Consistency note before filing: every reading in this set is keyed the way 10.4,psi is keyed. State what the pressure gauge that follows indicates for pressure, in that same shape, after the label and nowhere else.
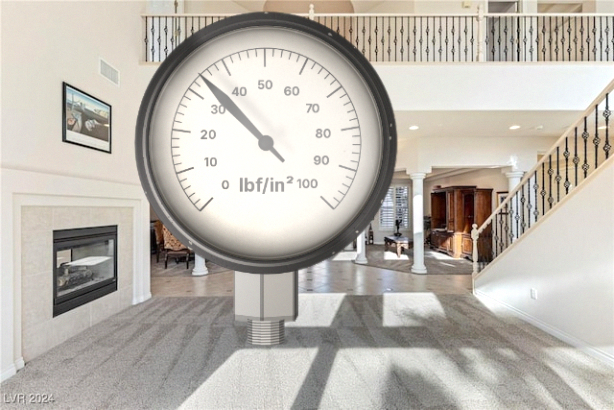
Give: 34,psi
